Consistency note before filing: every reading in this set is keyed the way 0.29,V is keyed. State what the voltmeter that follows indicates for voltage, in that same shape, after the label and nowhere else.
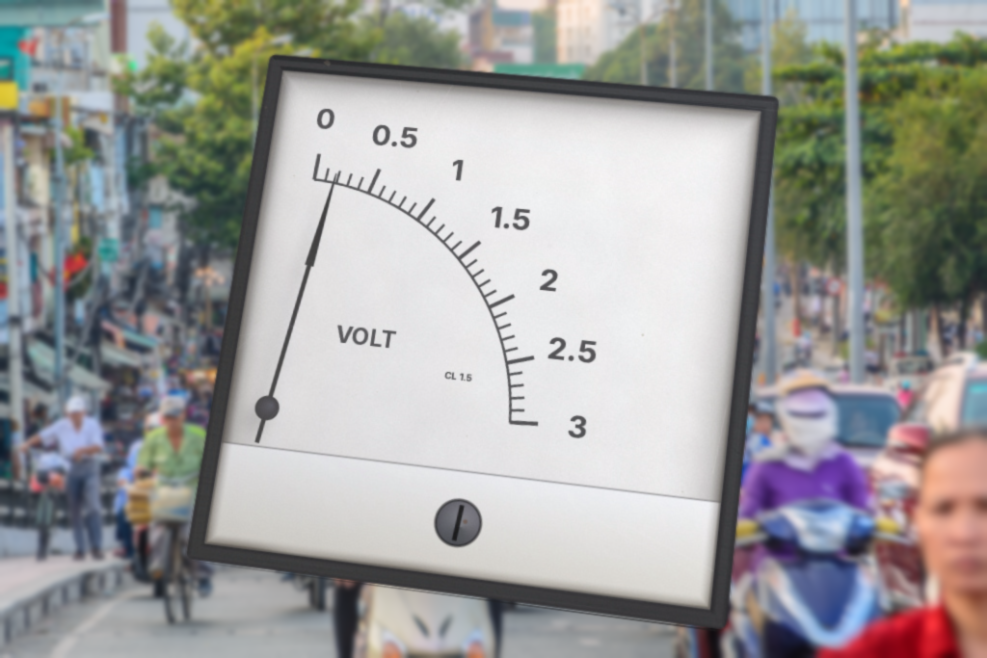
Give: 0.2,V
